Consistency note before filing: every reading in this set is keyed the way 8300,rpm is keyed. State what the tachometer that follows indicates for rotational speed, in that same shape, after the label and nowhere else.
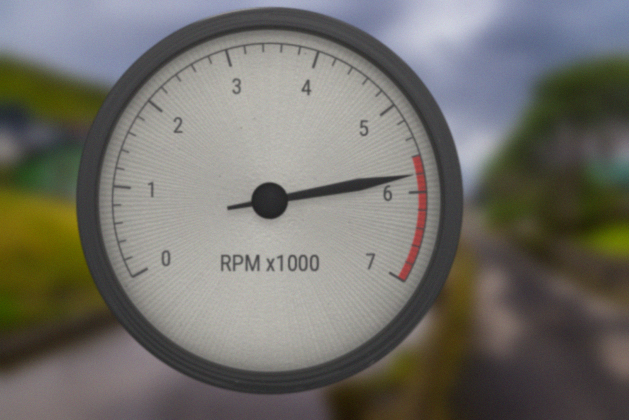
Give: 5800,rpm
